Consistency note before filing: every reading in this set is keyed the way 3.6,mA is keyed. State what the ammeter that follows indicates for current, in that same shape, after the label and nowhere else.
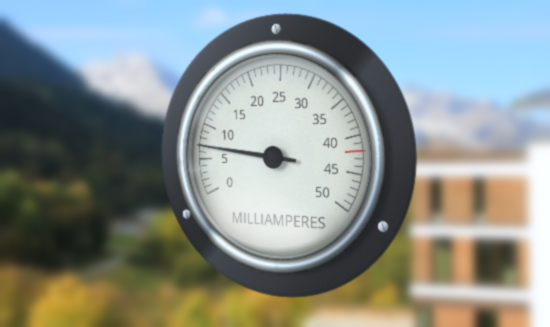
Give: 7,mA
